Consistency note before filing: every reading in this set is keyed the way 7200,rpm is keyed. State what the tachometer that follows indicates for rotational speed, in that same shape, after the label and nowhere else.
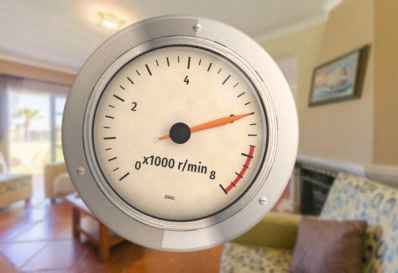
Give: 6000,rpm
